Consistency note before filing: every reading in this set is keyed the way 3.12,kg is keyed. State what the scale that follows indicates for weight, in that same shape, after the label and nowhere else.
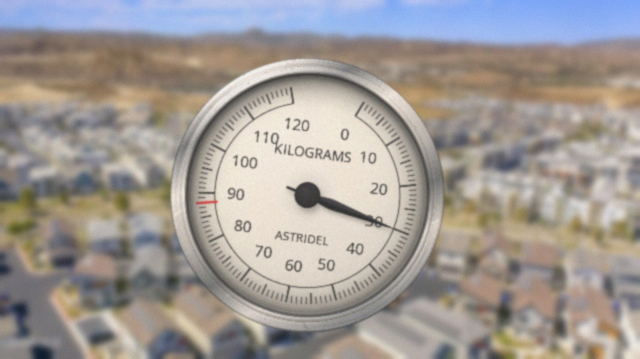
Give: 30,kg
